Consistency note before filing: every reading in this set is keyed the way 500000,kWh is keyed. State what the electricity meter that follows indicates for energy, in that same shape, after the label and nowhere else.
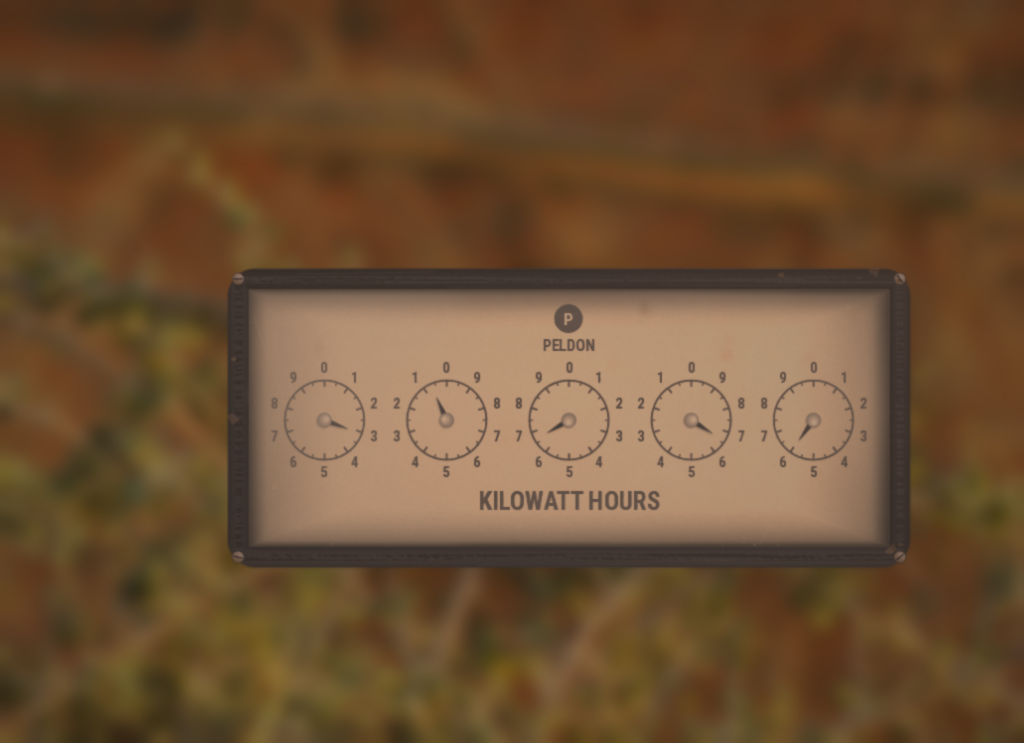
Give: 30666,kWh
